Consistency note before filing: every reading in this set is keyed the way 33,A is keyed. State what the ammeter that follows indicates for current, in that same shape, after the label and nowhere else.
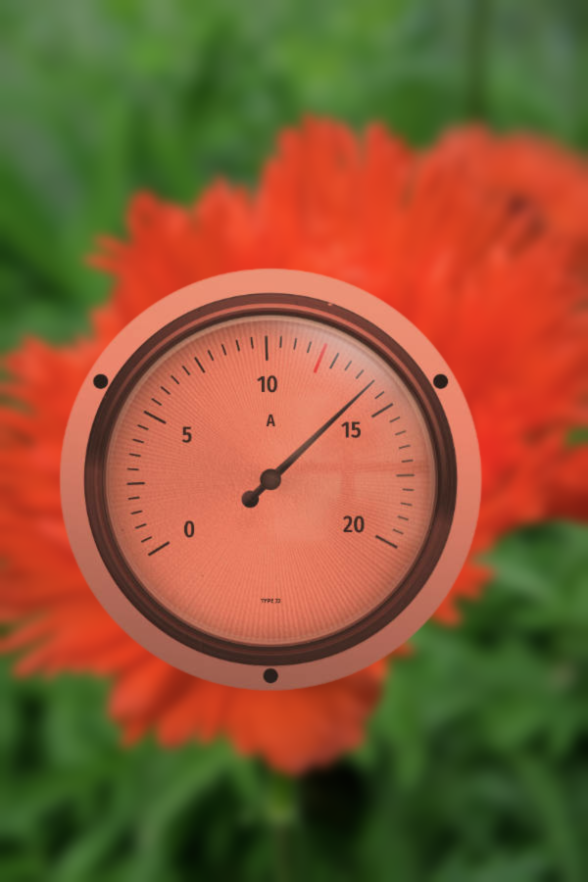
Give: 14,A
